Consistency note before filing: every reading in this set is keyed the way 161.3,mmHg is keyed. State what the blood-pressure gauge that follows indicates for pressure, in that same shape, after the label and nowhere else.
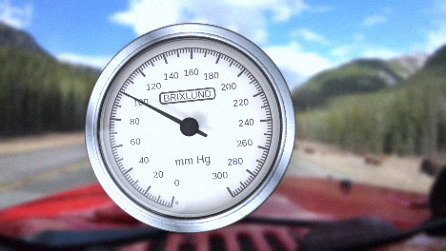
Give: 100,mmHg
